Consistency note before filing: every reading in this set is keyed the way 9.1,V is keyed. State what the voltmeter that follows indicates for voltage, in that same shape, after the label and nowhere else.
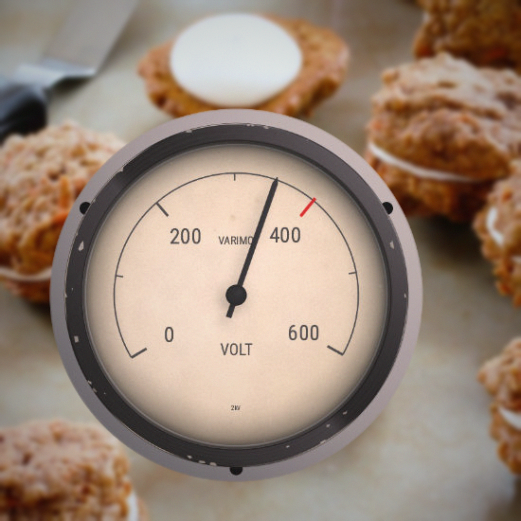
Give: 350,V
